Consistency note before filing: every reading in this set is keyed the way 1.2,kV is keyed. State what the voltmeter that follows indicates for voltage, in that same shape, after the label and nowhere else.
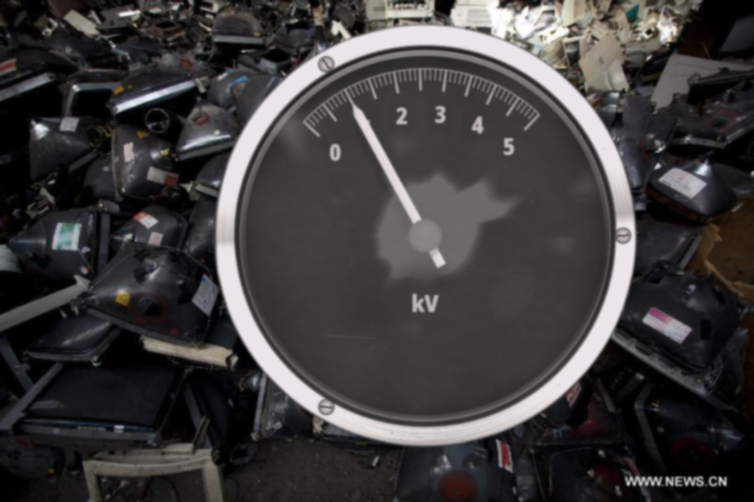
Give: 1,kV
